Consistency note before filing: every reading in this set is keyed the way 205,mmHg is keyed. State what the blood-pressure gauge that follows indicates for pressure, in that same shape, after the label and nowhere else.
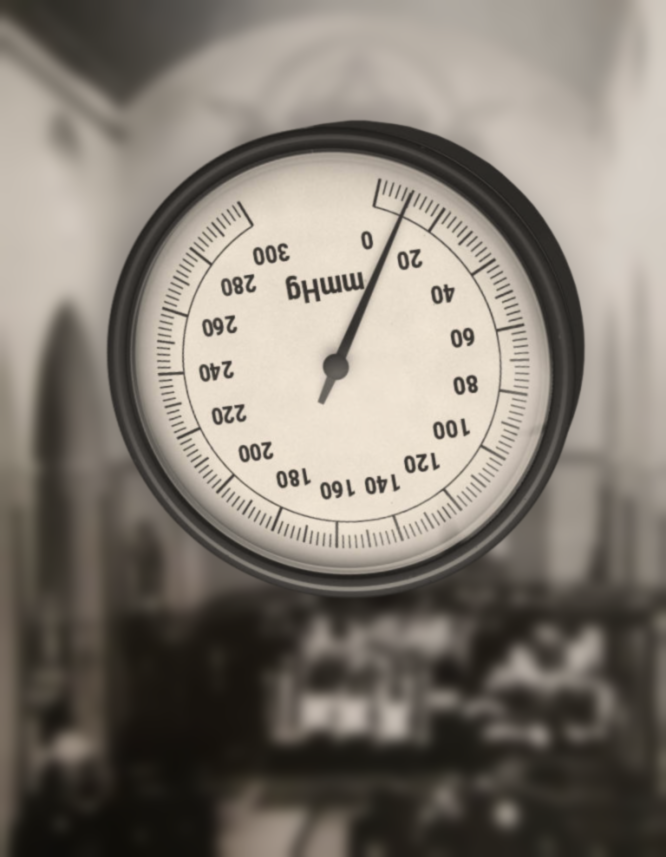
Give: 10,mmHg
